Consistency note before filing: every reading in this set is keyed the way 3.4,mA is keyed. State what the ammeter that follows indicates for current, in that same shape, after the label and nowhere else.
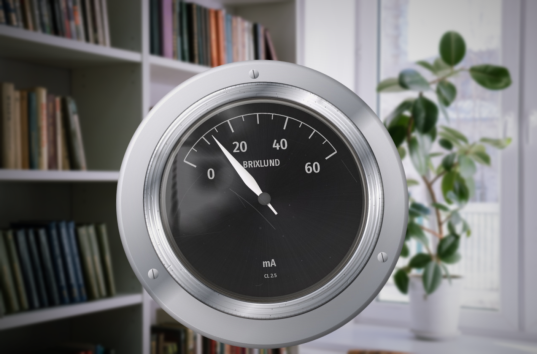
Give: 12.5,mA
